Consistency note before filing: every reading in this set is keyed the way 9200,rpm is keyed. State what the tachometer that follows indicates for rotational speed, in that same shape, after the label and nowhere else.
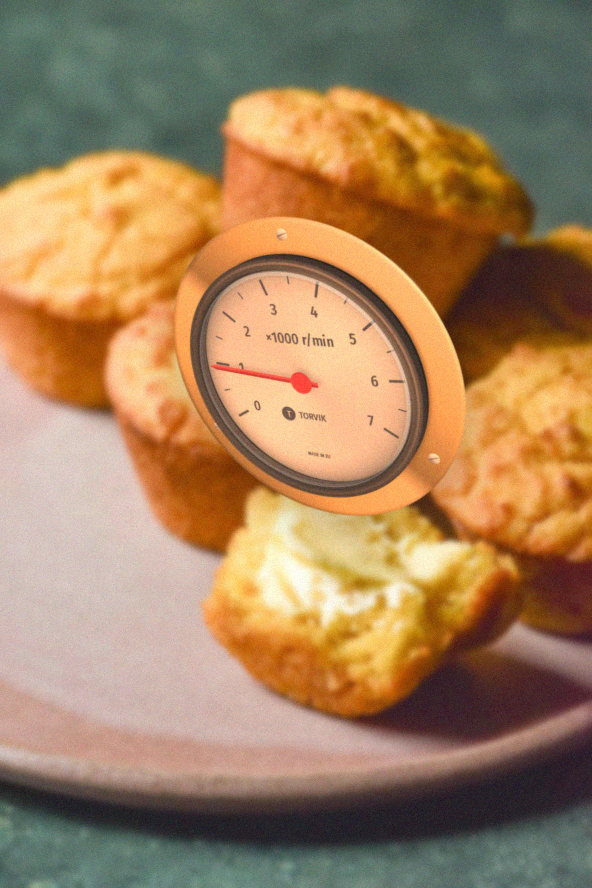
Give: 1000,rpm
